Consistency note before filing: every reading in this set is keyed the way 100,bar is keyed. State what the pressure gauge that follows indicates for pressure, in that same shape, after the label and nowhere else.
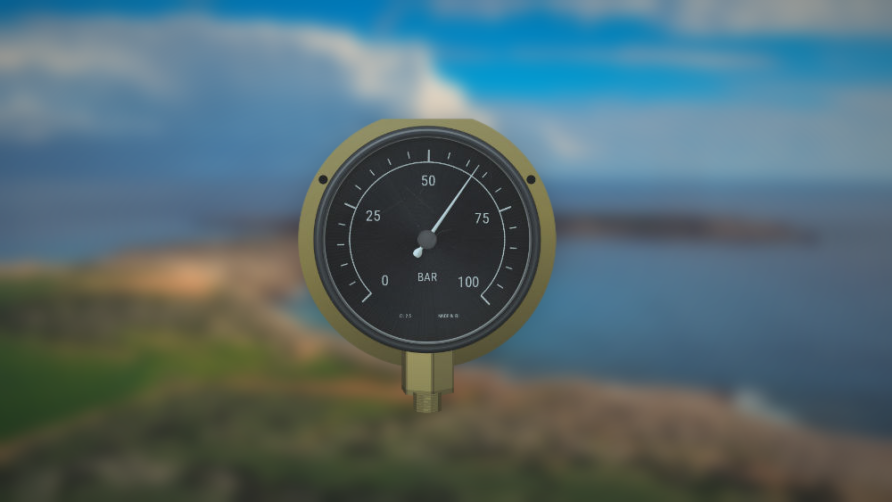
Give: 62.5,bar
